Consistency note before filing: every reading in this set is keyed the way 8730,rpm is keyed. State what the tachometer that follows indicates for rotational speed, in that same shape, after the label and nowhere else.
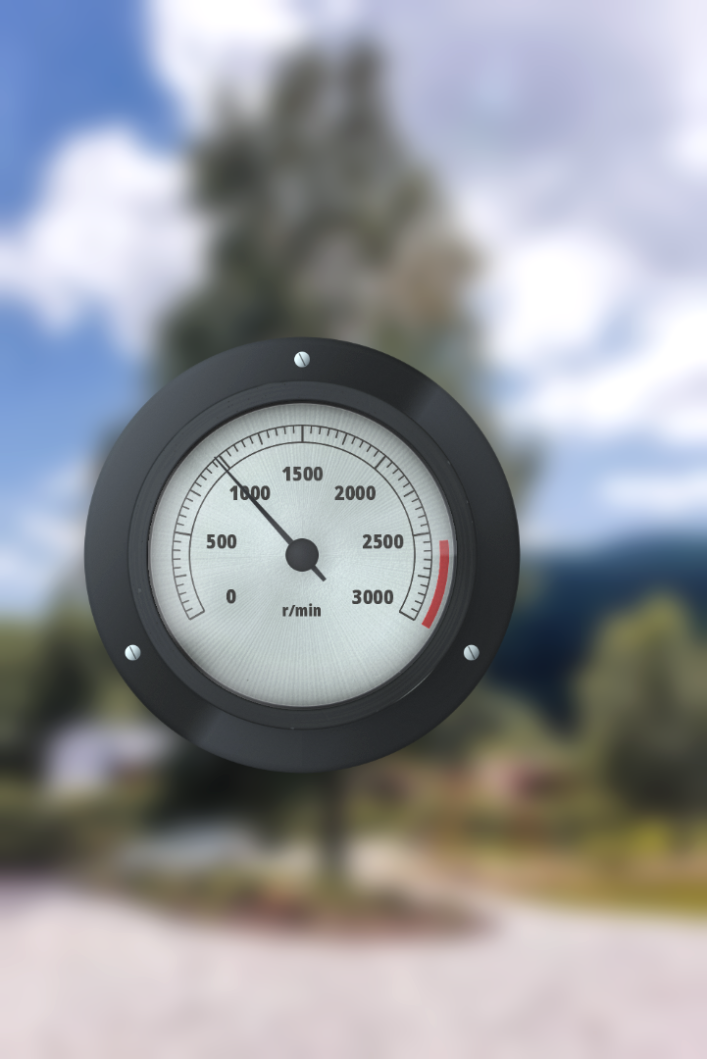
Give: 975,rpm
